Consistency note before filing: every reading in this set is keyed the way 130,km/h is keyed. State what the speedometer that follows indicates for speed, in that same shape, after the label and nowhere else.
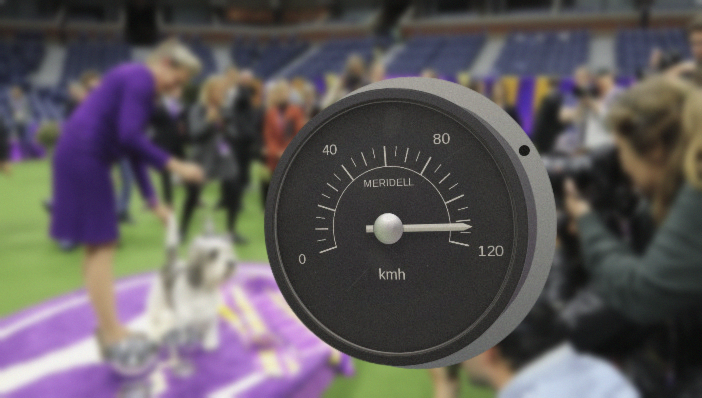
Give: 112.5,km/h
